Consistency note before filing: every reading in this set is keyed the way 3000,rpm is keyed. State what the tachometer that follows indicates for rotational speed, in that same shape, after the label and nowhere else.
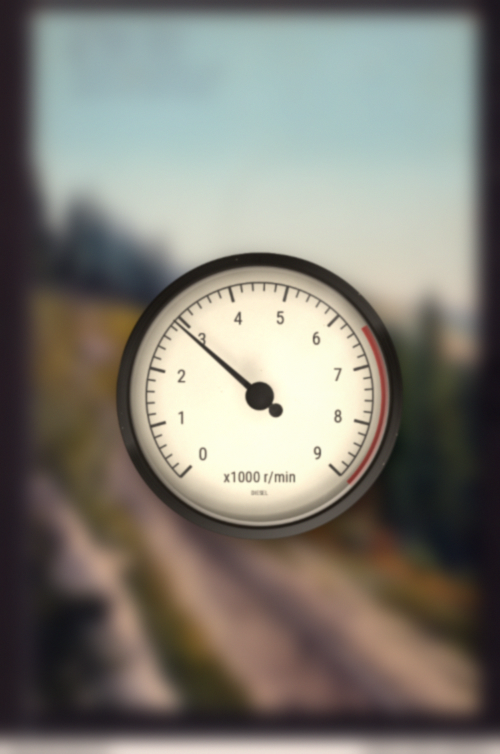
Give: 2900,rpm
